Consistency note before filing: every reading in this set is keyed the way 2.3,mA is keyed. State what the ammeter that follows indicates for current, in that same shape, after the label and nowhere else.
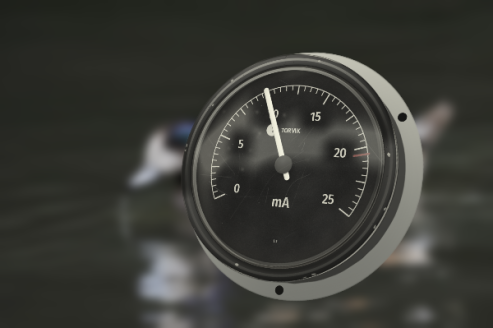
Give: 10,mA
